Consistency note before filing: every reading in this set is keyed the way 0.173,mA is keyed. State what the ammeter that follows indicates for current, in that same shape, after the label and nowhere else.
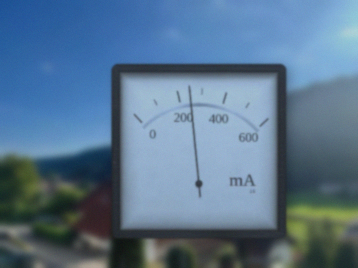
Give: 250,mA
